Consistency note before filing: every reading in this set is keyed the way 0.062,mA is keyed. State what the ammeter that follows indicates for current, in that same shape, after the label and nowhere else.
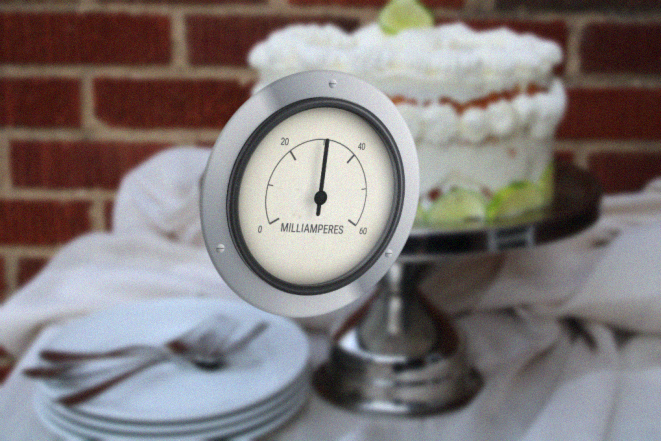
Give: 30,mA
